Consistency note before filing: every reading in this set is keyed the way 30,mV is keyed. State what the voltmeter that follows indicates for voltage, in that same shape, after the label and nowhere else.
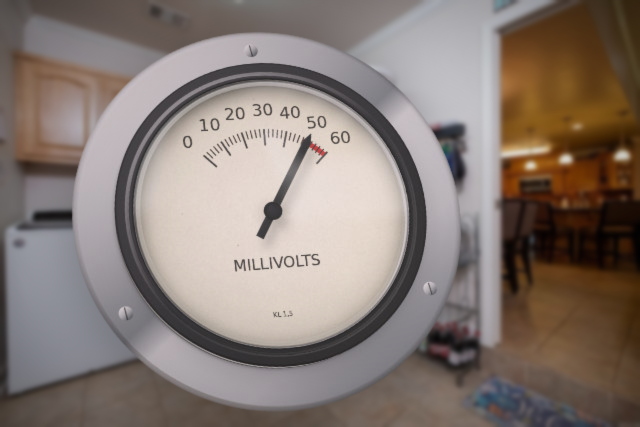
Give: 50,mV
